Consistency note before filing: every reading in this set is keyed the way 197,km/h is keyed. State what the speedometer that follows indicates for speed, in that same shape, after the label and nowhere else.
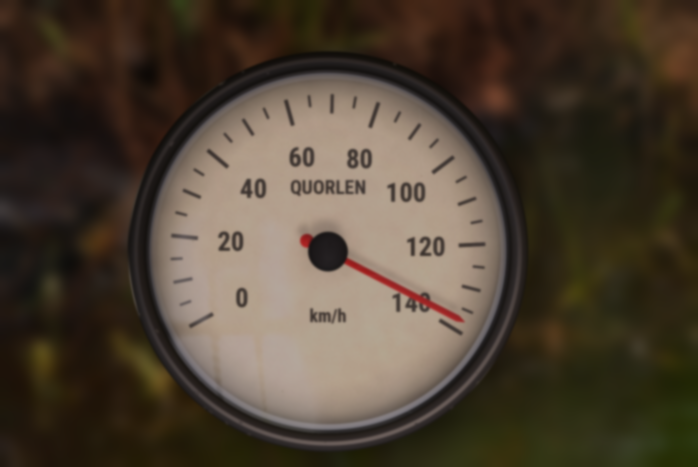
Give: 137.5,km/h
